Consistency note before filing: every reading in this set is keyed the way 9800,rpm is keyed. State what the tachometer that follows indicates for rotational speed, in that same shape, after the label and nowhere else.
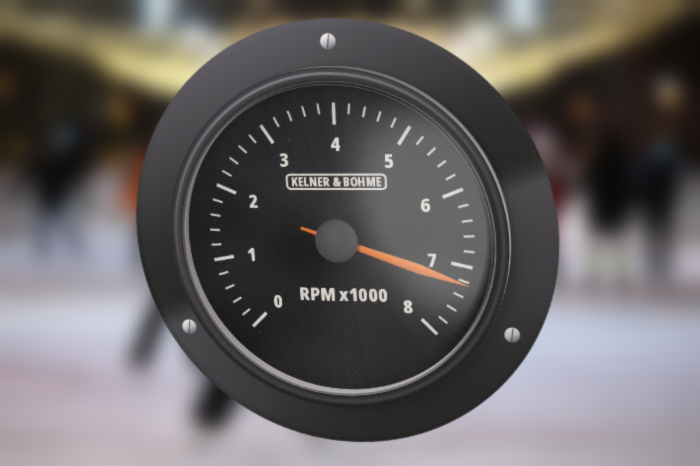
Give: 7200,rpm
